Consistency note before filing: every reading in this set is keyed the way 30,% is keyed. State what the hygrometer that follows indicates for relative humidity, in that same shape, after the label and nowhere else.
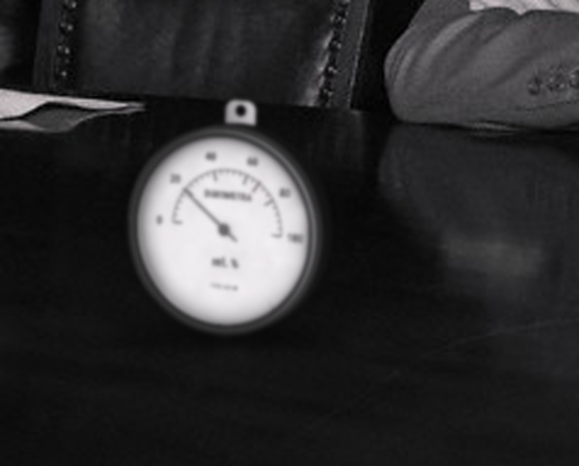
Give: 20,%
